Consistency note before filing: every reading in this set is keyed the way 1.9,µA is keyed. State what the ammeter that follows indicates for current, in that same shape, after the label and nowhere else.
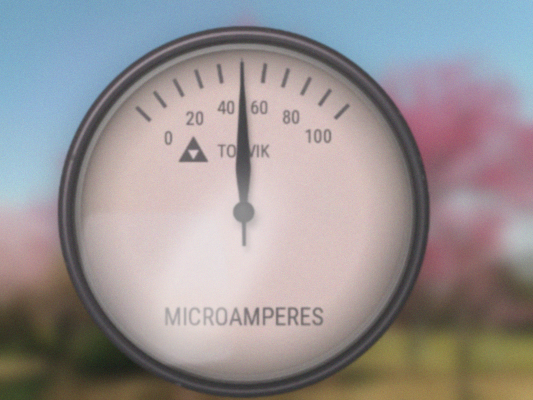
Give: 50,µA
